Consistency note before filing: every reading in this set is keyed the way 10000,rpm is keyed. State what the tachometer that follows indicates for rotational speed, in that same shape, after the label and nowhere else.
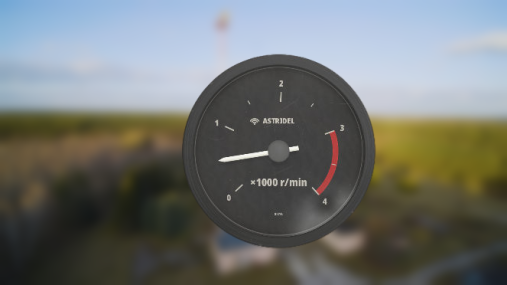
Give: 500,rpm
